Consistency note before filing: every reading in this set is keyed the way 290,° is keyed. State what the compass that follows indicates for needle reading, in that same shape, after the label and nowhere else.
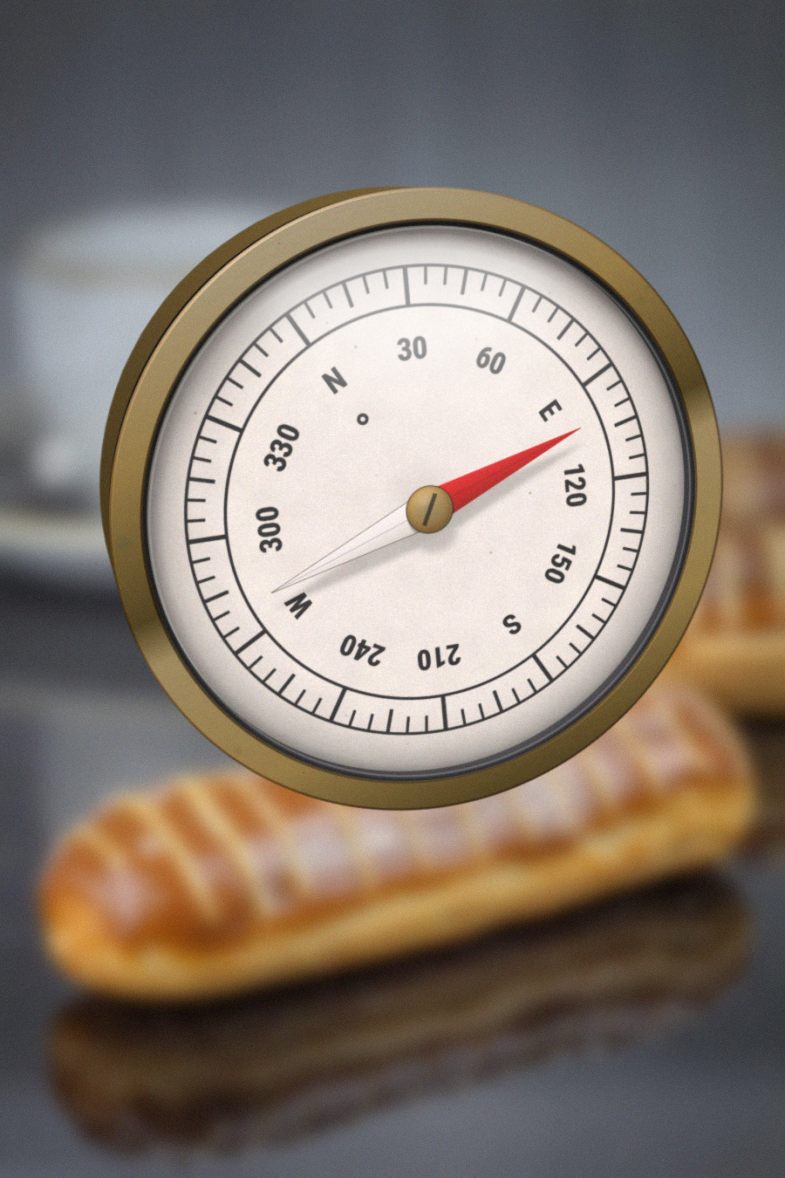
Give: 100,°
